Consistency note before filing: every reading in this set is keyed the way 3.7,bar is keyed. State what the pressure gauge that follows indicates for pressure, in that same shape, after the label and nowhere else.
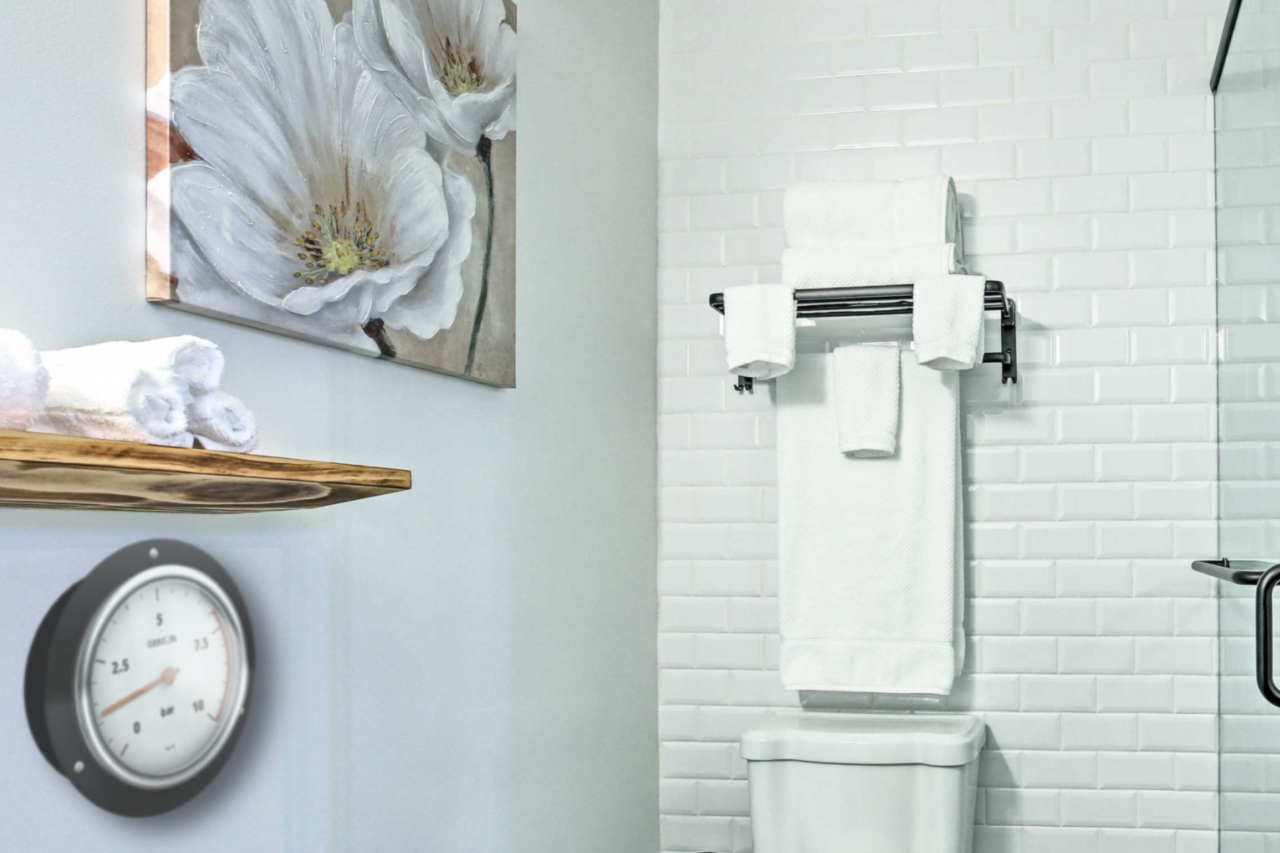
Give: 1.25,bar
